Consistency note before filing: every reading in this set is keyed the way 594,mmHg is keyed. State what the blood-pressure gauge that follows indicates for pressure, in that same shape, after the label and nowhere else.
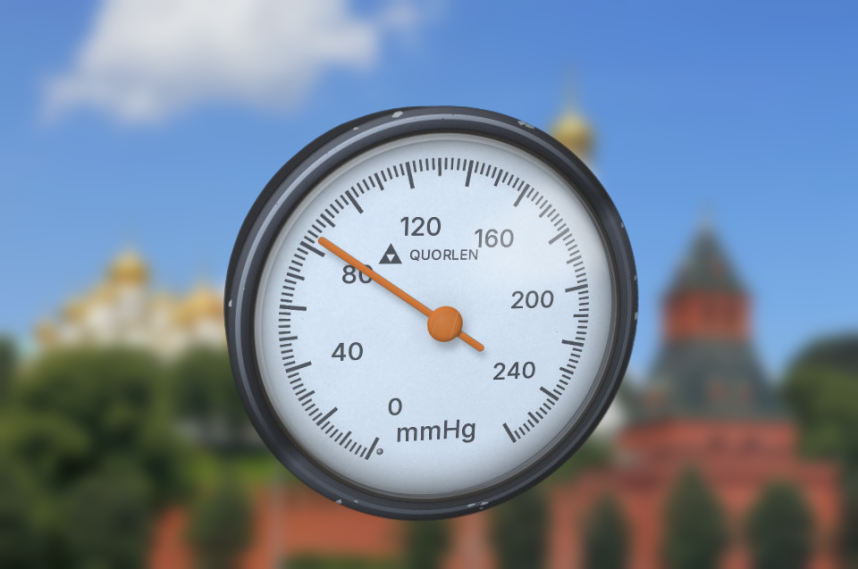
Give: 84,mmHg
